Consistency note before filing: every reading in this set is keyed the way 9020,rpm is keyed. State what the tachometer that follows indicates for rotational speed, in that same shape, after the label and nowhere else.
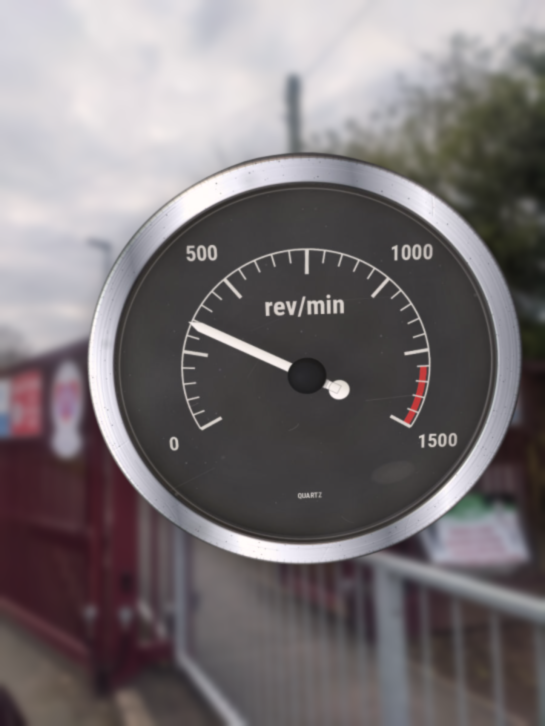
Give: 350,rpm
